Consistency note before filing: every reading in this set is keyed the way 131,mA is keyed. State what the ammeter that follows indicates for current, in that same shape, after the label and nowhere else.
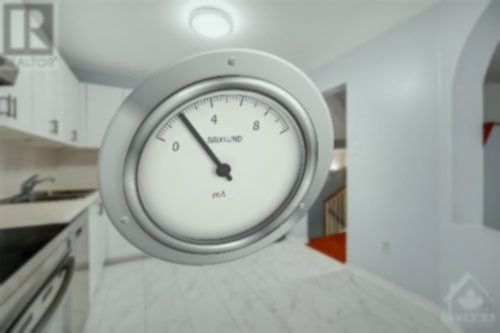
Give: 2,mA
